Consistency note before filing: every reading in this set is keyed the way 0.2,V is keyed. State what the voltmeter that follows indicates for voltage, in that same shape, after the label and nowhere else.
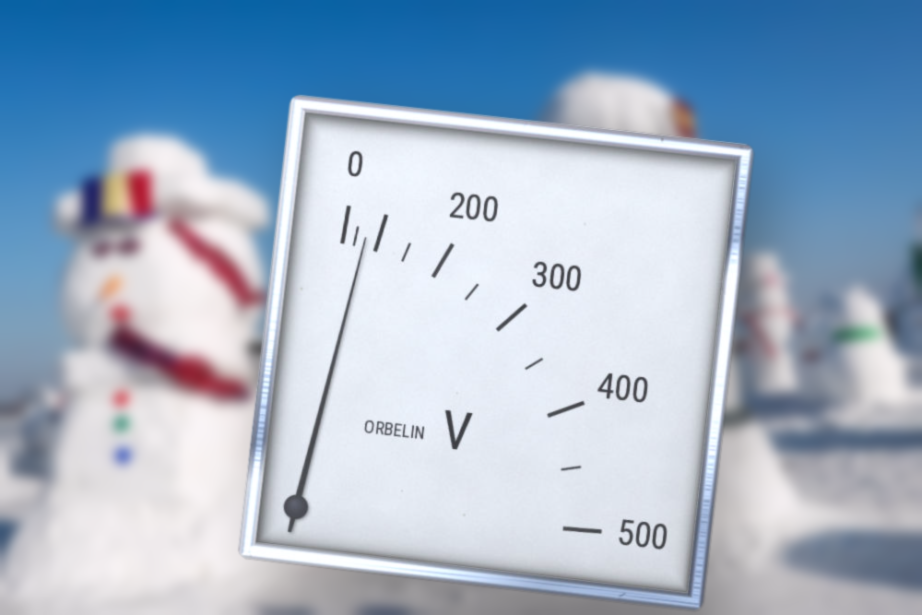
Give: 75,V
